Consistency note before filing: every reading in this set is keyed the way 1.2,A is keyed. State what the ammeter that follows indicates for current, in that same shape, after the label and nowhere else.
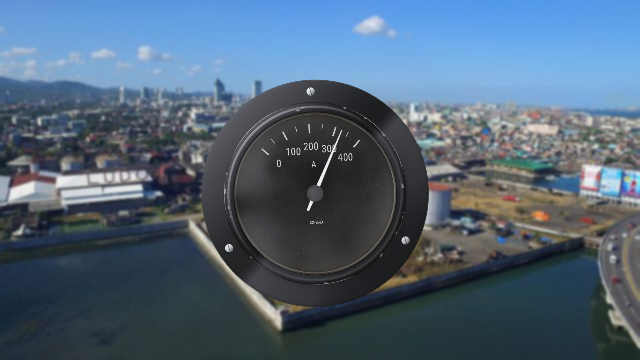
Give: 325,A
